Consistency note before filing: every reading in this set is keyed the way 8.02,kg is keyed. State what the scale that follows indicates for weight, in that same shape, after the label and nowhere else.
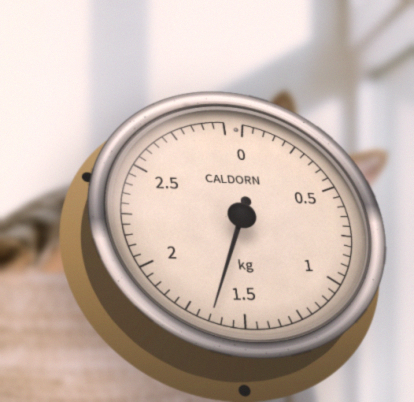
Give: 1.65,kg
